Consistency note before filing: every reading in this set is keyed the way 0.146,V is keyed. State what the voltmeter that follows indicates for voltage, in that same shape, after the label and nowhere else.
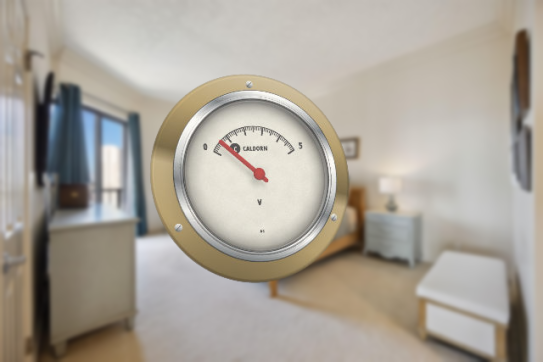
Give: 0.5,V
